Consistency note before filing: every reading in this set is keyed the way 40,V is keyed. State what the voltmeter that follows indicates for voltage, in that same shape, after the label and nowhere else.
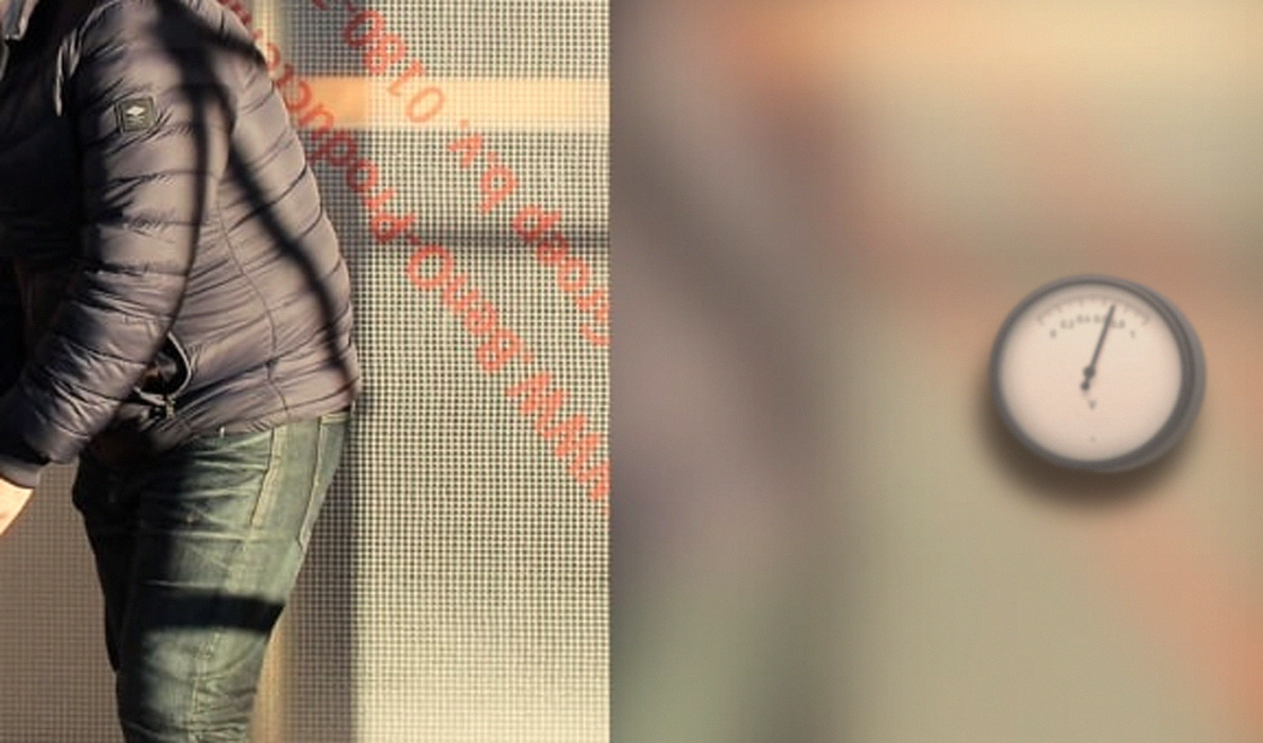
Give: 0.7,V
